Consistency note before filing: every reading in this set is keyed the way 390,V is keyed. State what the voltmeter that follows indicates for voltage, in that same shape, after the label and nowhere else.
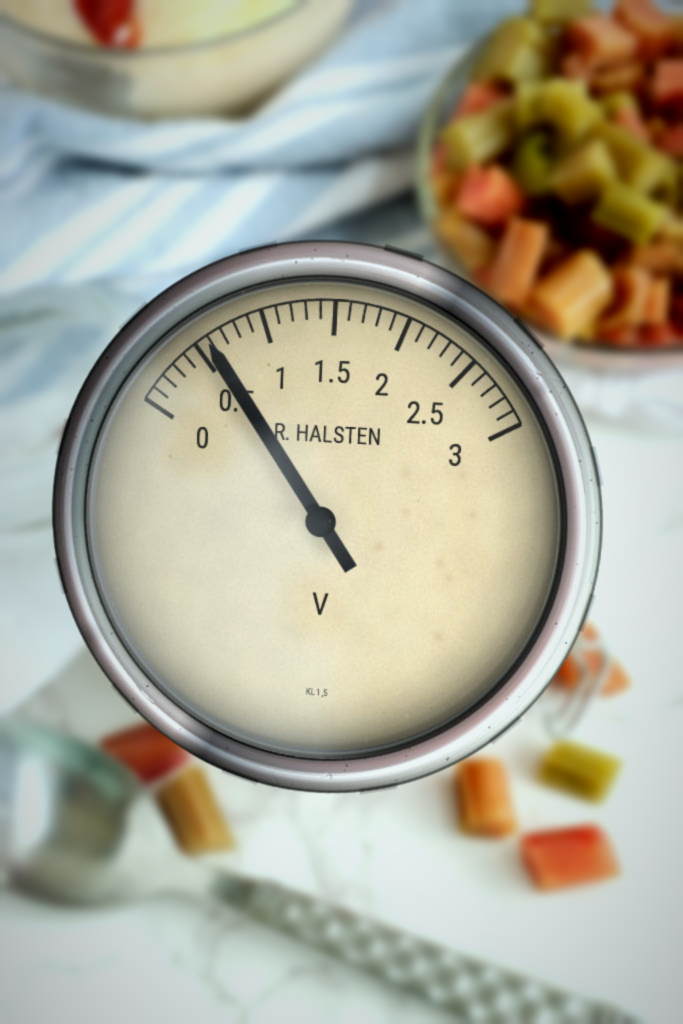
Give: 0.6,V
